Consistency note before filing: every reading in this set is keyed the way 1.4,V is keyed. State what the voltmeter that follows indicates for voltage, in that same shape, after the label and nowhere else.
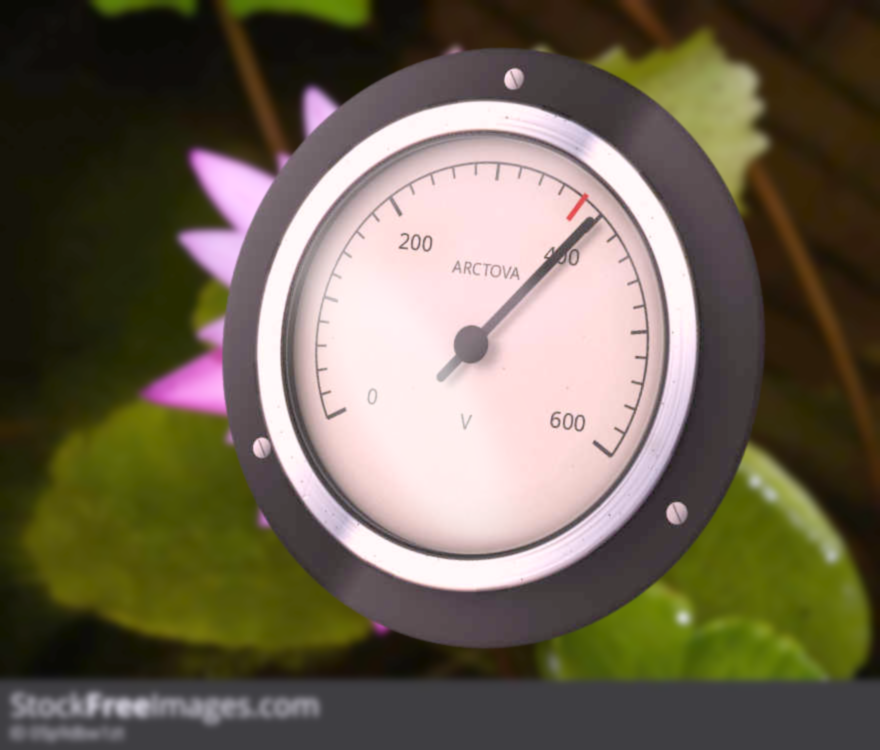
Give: 400,V
